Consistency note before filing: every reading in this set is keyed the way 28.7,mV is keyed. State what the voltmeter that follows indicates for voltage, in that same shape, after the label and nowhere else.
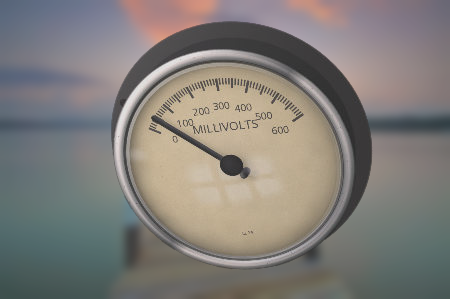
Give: 50,mV
